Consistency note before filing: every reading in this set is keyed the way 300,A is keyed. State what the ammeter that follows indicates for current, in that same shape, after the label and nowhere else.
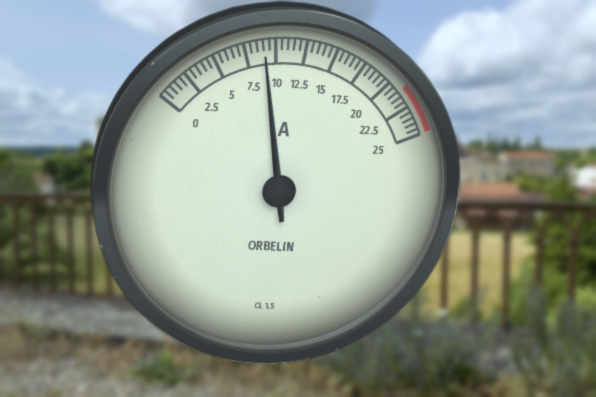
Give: 9,A
